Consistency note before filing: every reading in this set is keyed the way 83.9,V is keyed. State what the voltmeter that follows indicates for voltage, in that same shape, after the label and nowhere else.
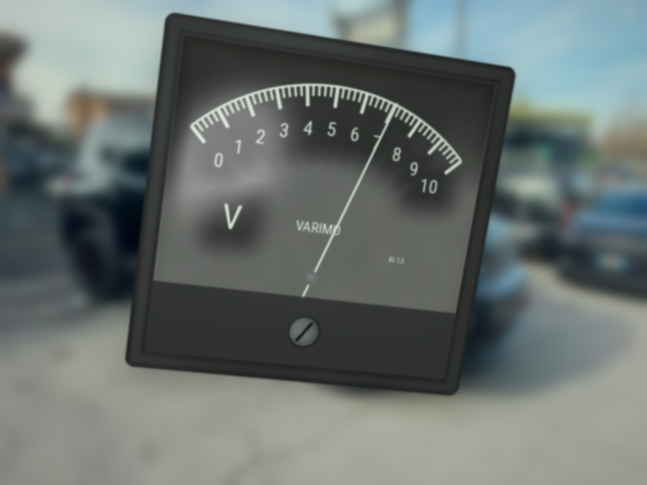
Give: 7,V
